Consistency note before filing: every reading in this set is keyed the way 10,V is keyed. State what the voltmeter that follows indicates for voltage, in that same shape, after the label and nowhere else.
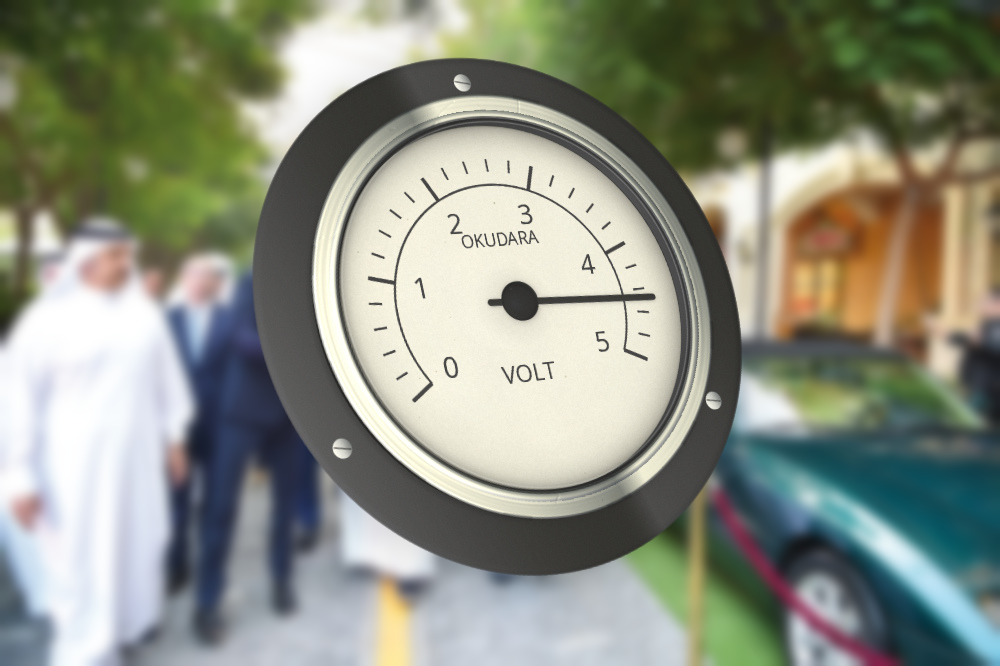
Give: 4.5,V
